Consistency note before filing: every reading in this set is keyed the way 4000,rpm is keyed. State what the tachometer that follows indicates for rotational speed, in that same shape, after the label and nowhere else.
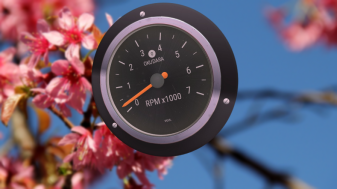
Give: 250,rpm
